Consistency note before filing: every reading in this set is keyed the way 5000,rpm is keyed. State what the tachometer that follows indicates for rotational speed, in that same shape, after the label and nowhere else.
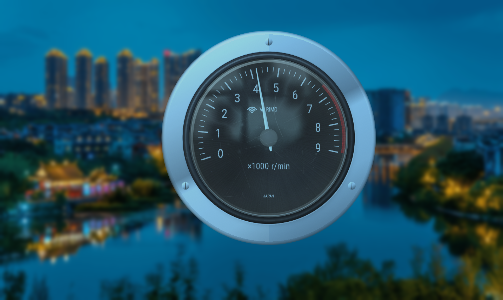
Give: 4200,rpm
